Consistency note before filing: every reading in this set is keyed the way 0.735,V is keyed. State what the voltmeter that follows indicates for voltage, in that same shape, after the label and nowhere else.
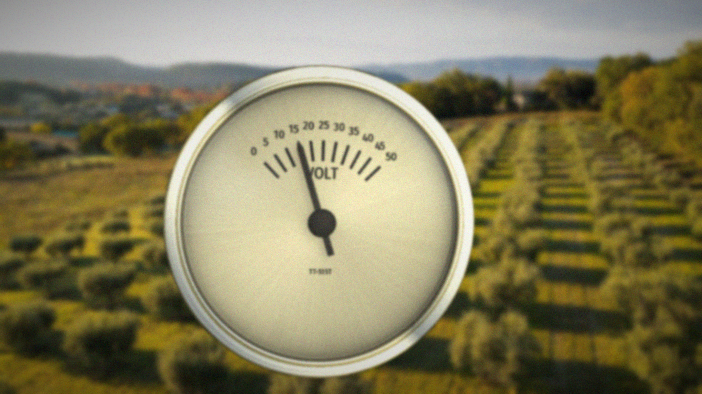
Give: 15,V
